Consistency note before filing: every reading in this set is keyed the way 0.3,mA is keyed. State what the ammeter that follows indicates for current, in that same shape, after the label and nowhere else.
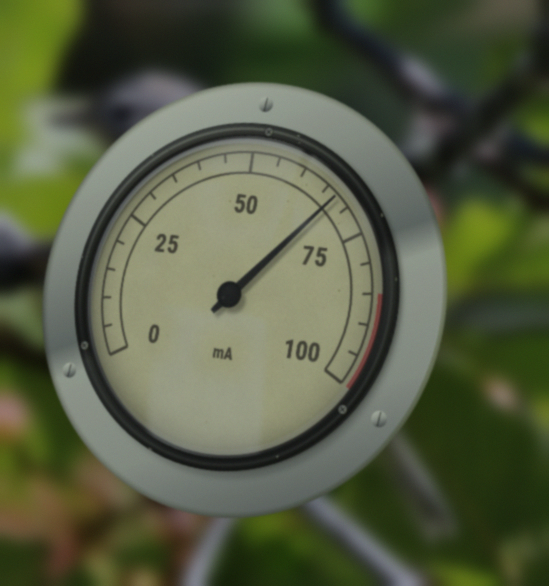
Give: 67.5,mA
